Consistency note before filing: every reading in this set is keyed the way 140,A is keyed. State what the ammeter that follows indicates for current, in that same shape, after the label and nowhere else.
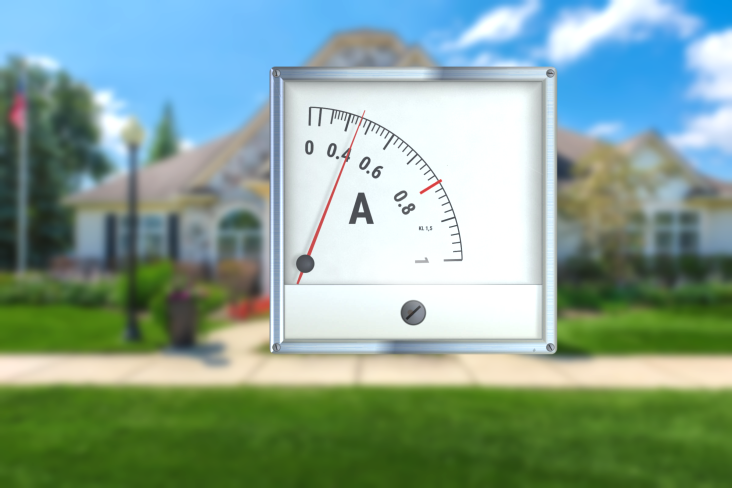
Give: 0.46,A
